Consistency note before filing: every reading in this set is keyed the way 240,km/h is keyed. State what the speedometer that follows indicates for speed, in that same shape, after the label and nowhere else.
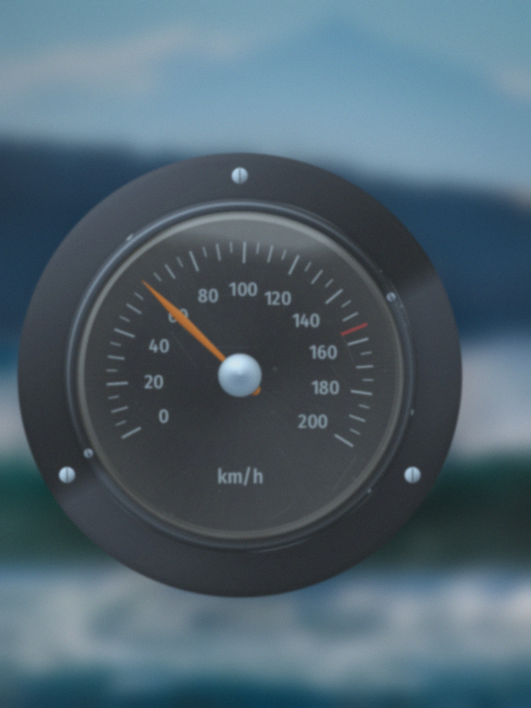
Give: 60,km/h
